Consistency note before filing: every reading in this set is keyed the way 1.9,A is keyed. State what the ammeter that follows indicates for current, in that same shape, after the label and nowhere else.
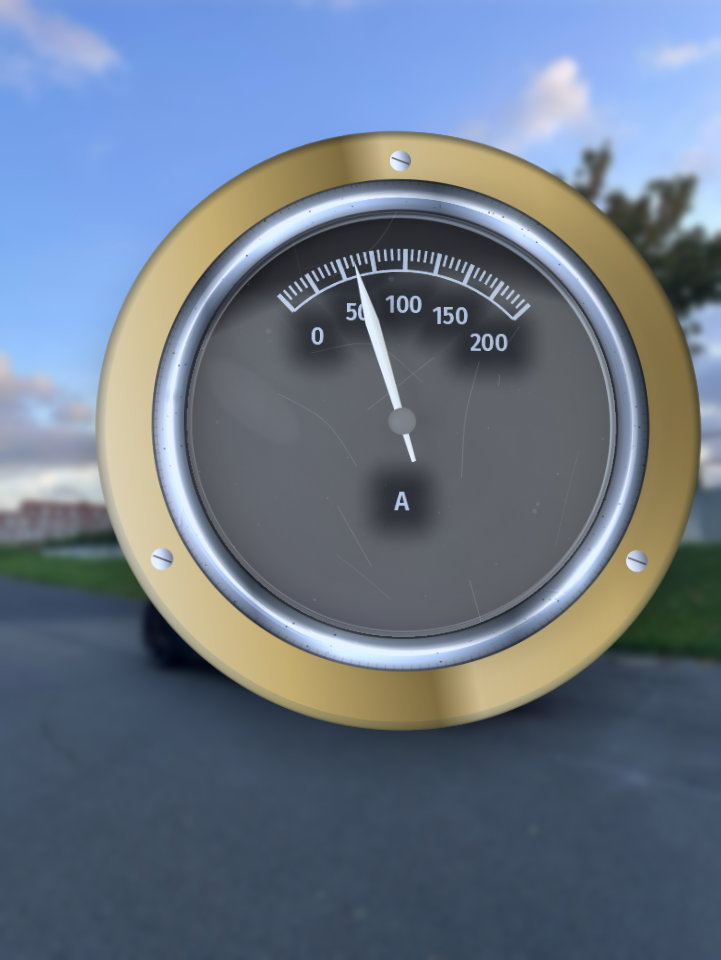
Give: 60,A
